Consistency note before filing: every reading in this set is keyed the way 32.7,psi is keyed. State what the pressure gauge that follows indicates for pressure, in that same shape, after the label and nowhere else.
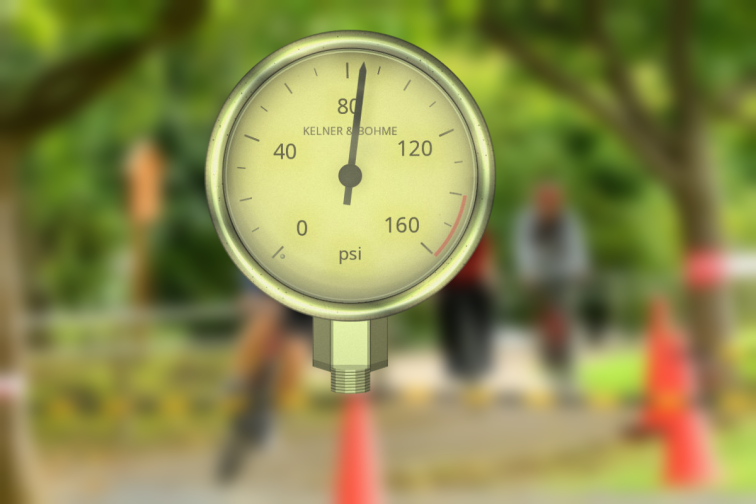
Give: 85,psi
